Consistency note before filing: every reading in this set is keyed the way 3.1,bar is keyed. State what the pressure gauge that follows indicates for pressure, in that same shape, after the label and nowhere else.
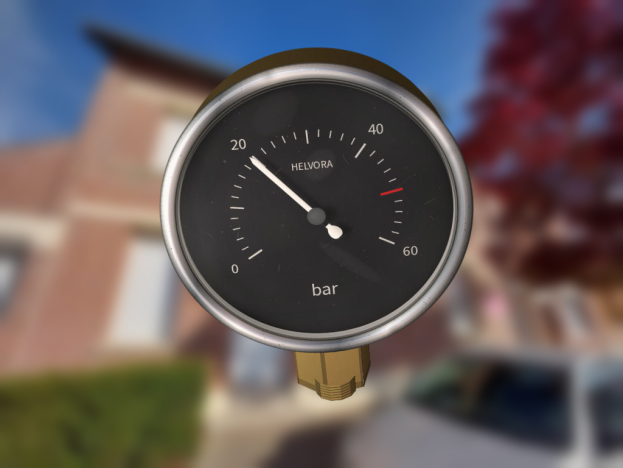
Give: 20,bar
